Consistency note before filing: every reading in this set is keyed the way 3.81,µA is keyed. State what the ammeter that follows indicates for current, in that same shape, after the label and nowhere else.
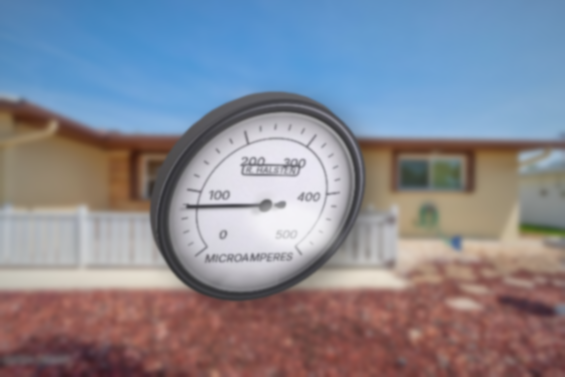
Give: 80,µA
